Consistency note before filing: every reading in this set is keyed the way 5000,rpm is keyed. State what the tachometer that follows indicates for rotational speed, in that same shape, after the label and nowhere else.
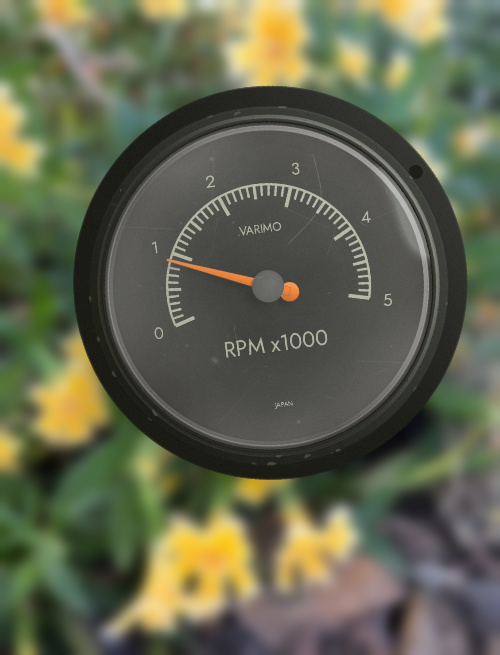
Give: 900,rpm
